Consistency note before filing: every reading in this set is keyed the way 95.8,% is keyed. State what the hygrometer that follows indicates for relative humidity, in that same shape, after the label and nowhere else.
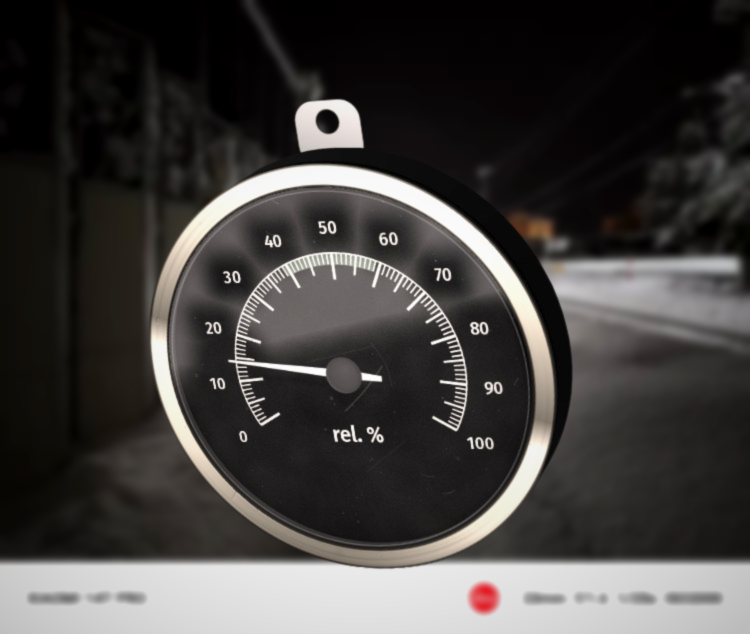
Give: 15,%
